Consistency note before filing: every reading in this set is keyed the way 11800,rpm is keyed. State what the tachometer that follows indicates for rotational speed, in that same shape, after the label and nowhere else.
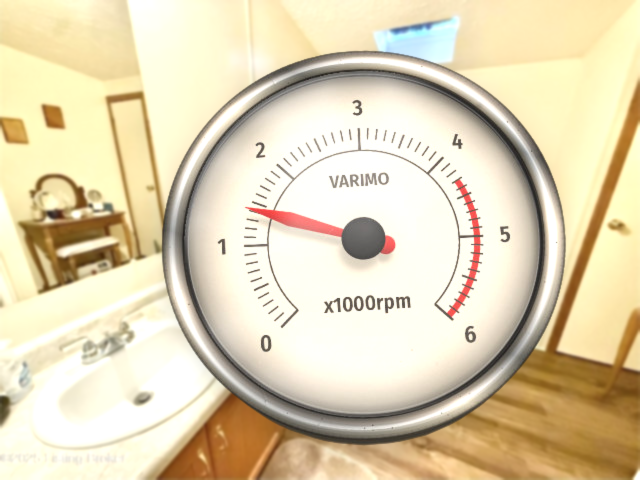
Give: 1400,rpm
